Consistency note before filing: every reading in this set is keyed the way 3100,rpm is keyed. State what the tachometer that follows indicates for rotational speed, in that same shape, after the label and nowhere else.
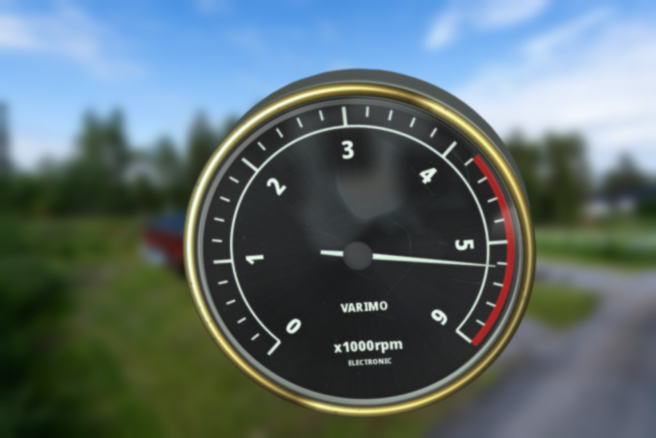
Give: 5200,rpm
